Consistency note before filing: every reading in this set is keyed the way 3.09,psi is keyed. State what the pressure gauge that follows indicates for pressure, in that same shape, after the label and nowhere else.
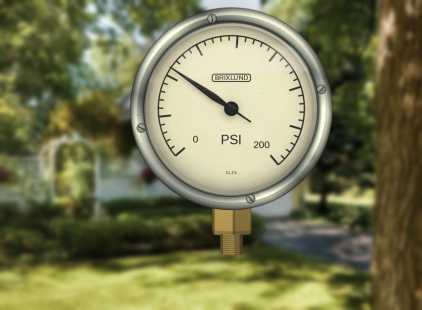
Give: 55,psi
